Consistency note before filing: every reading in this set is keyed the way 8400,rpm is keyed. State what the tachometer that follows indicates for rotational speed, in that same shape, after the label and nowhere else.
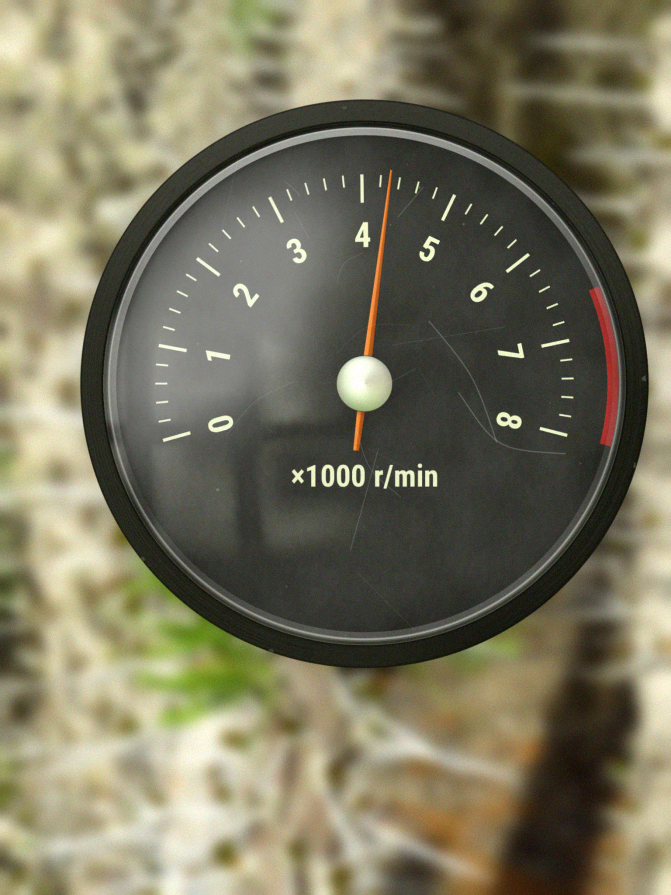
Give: 4300,rpm
